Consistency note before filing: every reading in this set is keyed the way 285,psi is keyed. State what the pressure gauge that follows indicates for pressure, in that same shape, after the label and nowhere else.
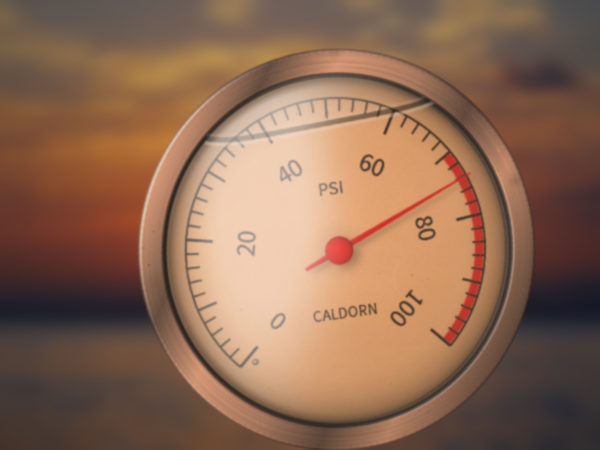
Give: 74,psi
